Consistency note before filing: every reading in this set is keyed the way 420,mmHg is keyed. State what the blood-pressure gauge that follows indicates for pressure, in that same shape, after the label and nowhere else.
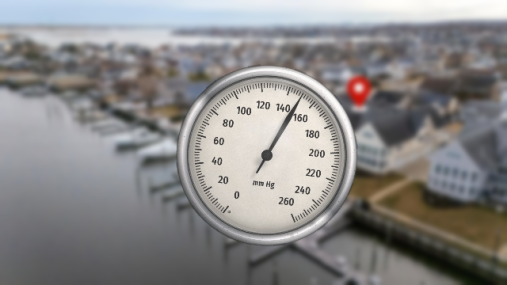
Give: 150,mmHg
